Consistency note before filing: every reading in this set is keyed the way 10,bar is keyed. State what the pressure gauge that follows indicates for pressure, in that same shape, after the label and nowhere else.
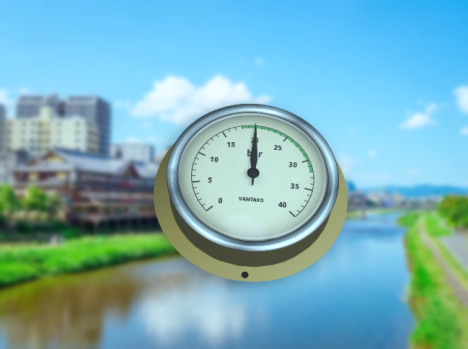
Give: 20,bar
